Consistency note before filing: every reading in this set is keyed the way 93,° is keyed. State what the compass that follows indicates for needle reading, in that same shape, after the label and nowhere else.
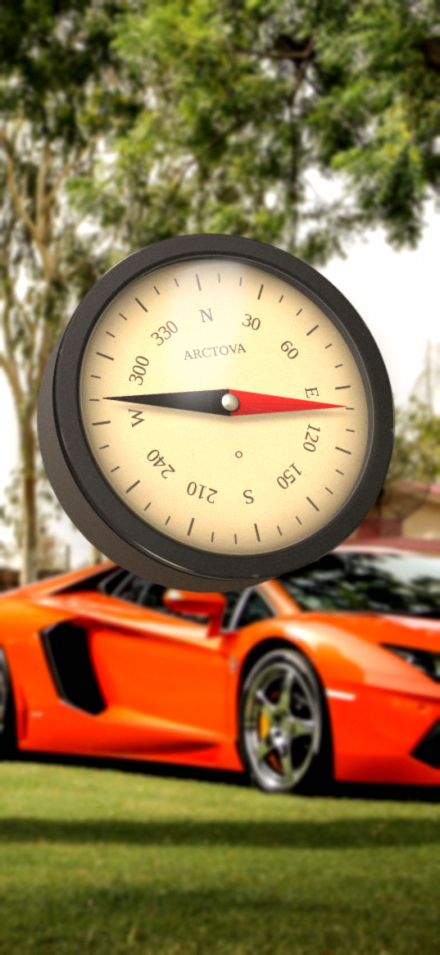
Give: 100,°
